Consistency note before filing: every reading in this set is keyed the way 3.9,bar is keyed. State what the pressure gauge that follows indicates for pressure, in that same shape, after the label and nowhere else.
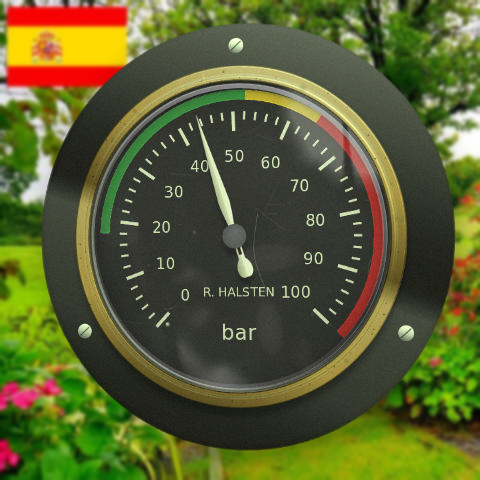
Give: 44,bar
